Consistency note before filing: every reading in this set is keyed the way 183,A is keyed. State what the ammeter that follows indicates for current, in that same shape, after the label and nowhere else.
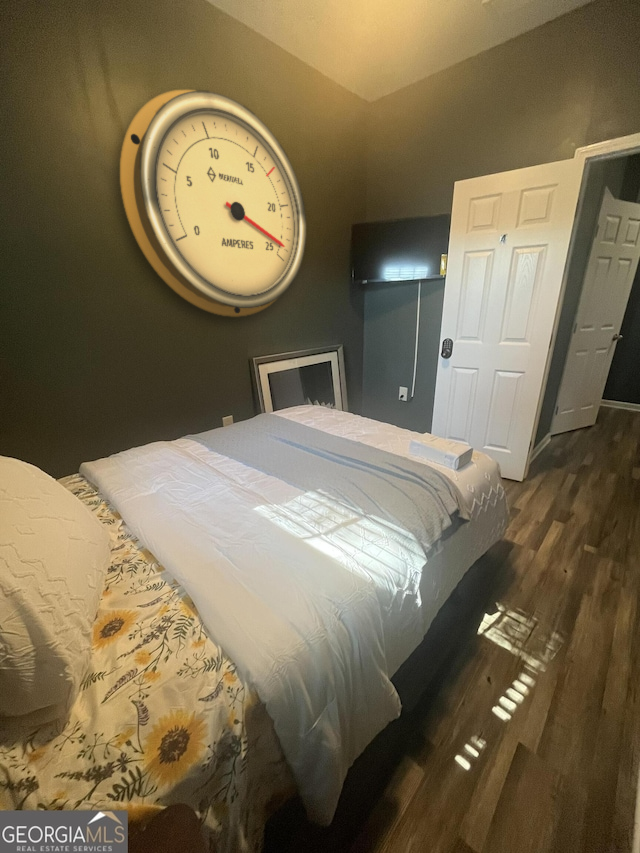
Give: 24,A
